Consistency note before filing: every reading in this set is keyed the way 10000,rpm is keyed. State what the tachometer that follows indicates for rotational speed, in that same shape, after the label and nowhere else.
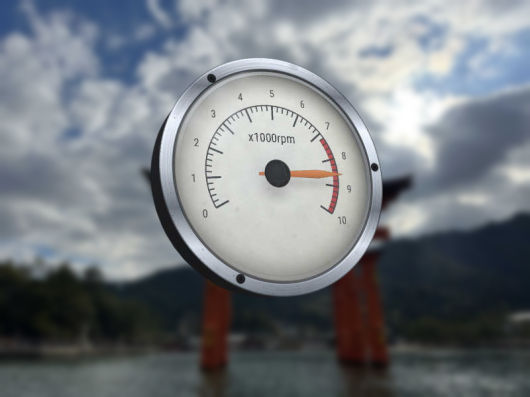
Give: 8600,rpm
